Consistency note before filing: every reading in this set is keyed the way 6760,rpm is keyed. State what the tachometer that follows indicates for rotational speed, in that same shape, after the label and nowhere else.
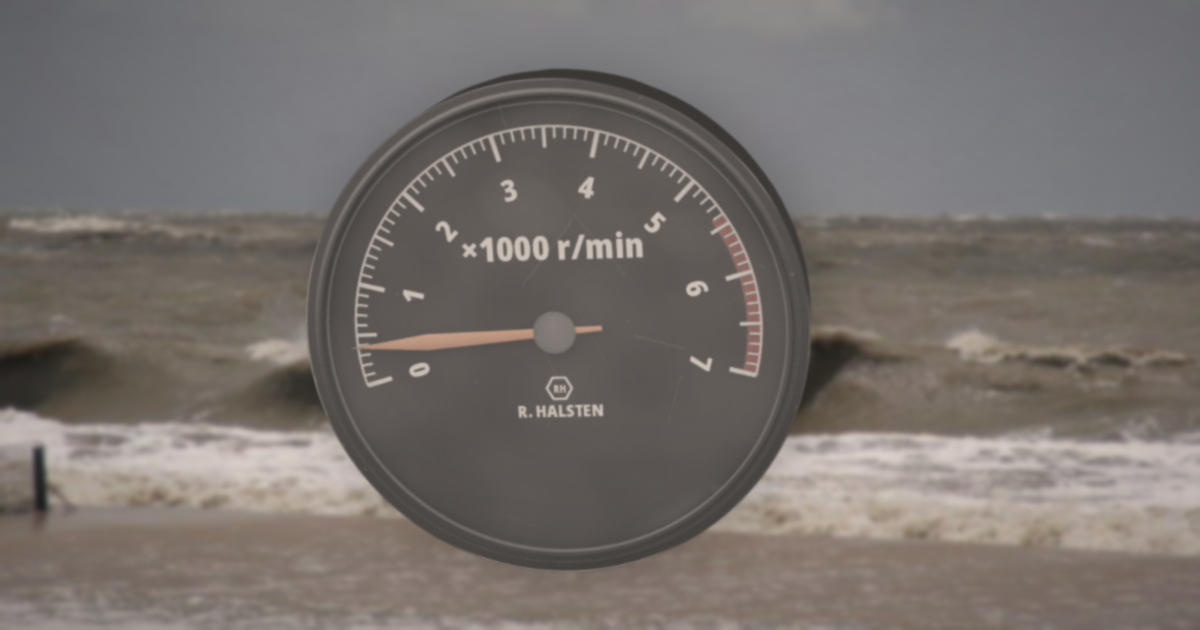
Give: 400,rpm
